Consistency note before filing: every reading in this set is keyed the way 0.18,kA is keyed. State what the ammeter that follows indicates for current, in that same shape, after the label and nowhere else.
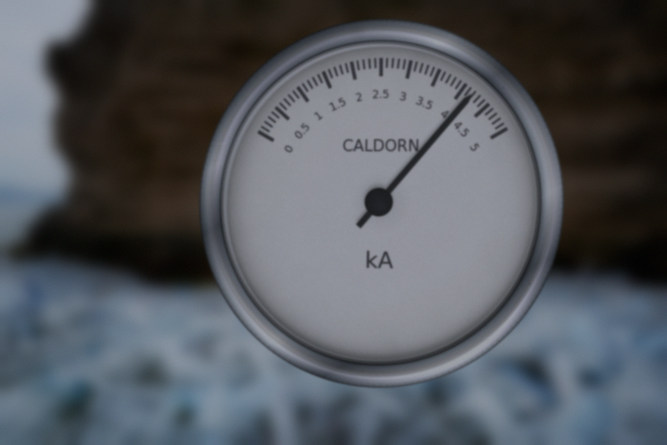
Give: 4.2,kA
